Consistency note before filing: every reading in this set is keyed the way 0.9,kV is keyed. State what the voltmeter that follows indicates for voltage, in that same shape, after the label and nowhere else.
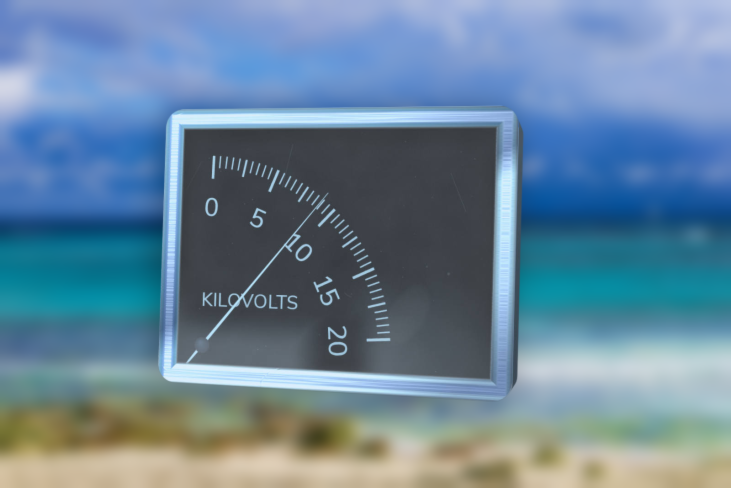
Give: 9,kV
